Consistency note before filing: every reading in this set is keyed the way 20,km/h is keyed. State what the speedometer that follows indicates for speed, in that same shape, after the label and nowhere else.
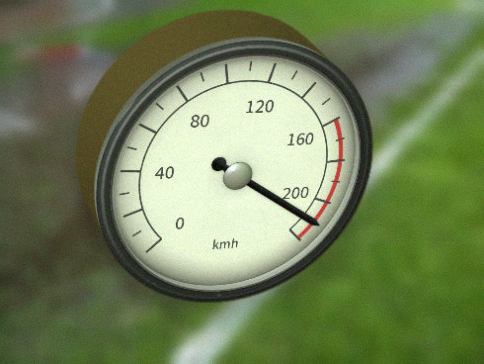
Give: 210,km/h
